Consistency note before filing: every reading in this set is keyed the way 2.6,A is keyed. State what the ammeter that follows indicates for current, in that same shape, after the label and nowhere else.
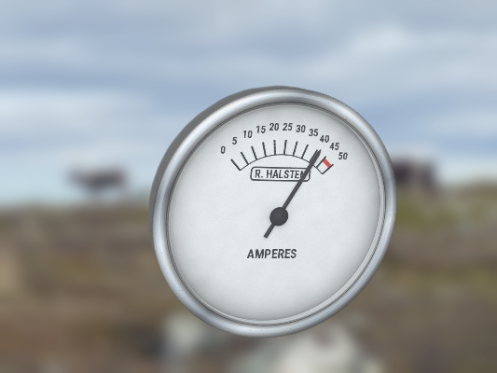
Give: 40,A
